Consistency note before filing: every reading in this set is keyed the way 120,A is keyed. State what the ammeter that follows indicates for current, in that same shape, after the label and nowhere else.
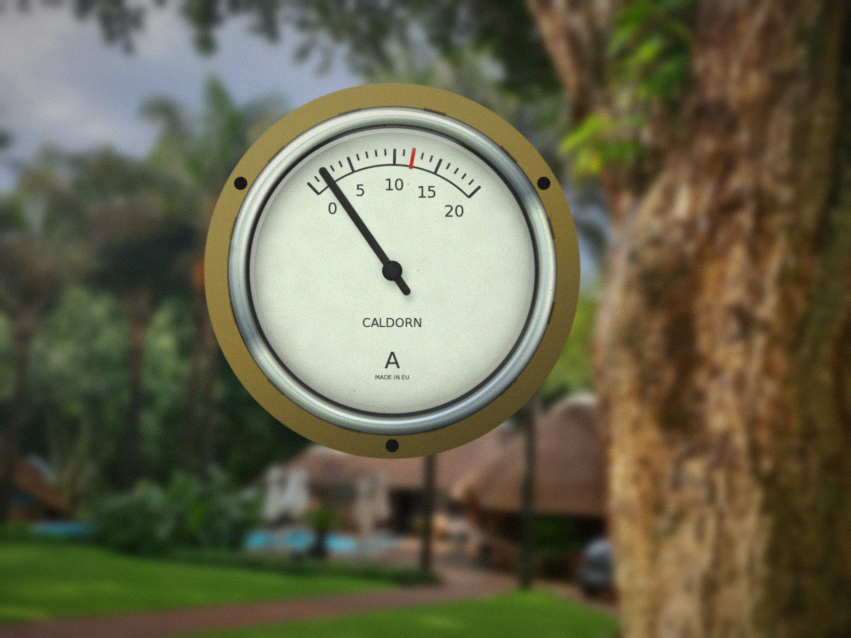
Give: 2,A
